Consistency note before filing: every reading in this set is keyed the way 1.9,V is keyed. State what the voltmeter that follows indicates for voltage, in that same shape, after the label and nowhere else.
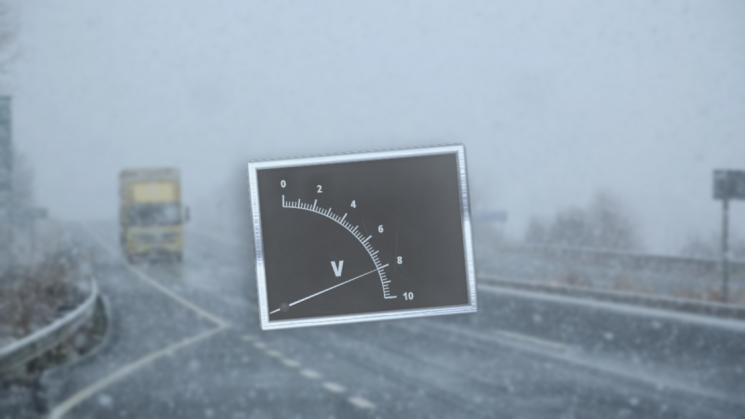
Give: 8,V
